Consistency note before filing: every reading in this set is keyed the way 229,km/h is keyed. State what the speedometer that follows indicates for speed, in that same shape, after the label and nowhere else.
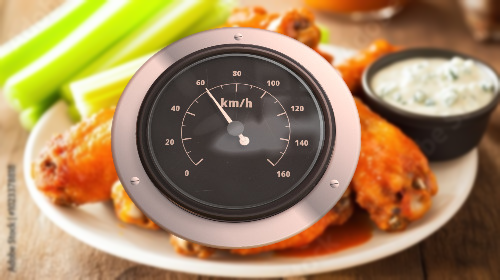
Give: 60,km/h
